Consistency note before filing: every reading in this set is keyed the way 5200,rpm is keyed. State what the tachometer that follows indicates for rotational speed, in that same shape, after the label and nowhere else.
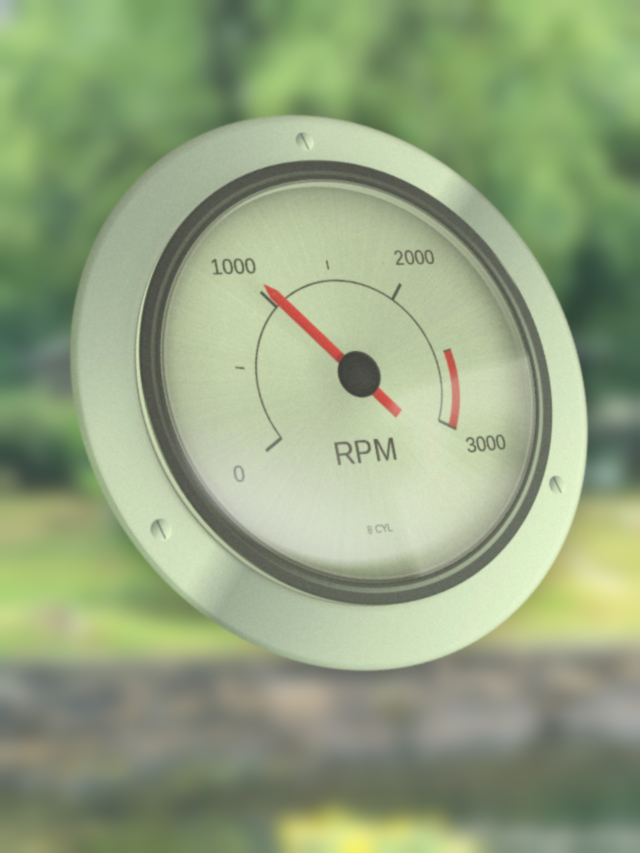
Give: 1000,rpm
